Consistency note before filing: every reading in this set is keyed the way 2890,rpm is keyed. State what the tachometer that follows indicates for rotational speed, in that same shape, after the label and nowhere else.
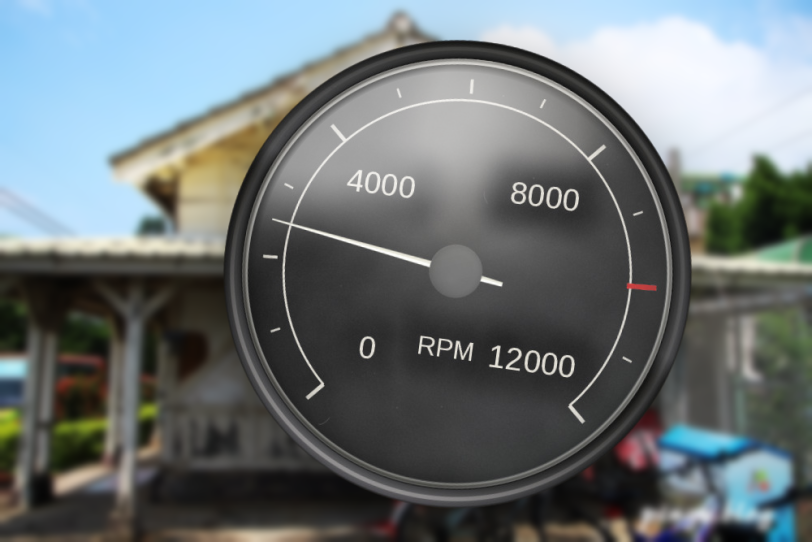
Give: 2500,rpm
